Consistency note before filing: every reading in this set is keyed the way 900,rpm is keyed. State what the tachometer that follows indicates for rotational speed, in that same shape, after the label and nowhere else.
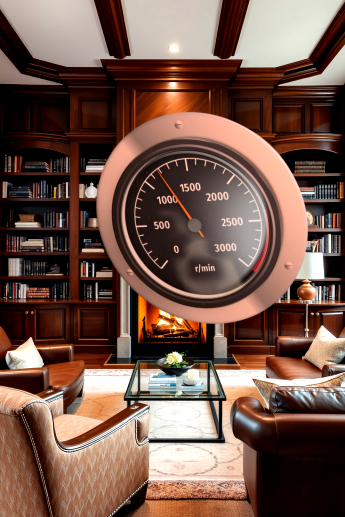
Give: 1200,rpm
